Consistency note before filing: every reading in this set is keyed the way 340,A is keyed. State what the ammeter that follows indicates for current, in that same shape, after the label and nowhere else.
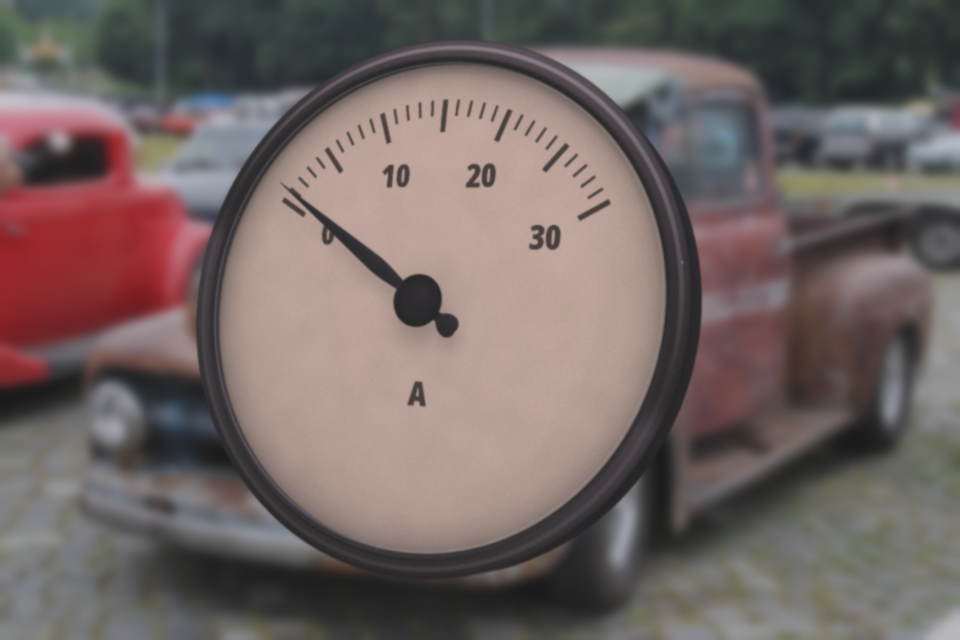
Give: 1,A
